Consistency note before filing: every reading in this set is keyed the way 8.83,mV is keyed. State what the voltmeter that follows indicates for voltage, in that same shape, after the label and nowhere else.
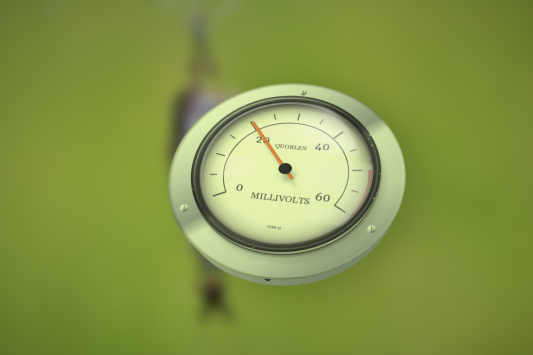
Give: 20,mV
